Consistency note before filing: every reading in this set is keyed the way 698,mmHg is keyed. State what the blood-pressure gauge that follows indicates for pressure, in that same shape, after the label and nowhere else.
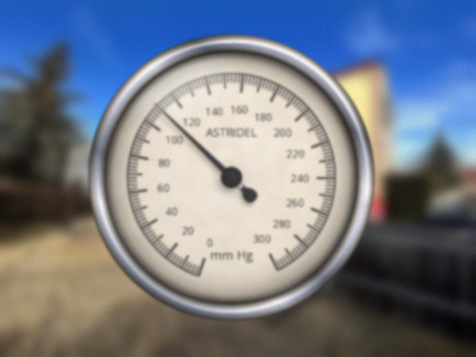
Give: 110,mmHg
